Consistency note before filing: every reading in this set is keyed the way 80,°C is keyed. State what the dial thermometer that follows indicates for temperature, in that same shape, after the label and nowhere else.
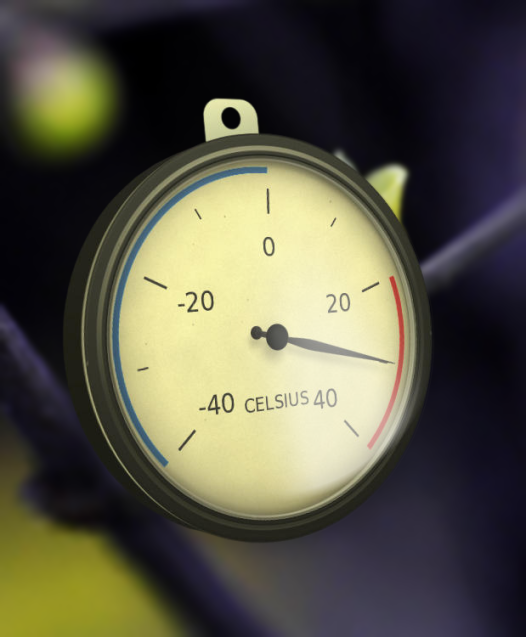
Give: 30,°C
